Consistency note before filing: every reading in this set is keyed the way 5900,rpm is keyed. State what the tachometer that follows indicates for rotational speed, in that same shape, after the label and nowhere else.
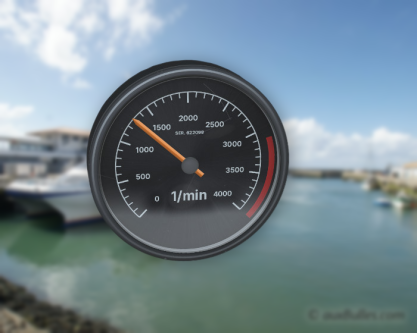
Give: 1300,rpm
